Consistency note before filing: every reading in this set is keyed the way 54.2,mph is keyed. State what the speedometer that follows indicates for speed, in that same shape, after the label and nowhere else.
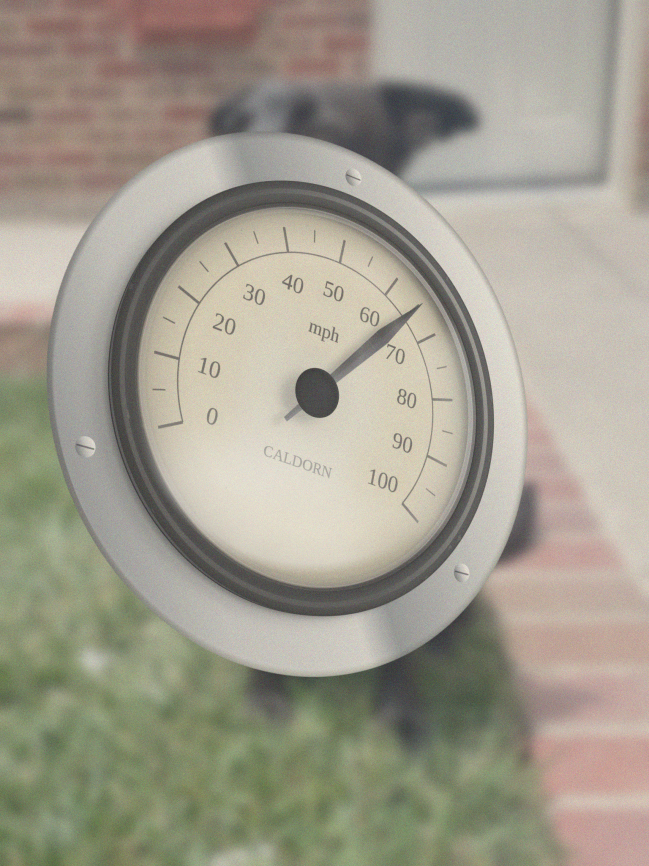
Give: 65,mph
